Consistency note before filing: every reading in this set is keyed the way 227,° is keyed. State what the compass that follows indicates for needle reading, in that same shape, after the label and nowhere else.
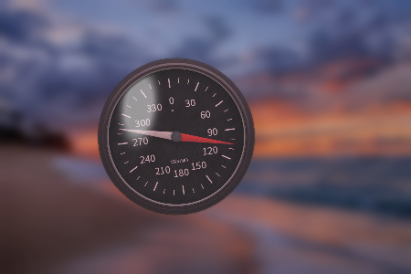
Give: 105,°
